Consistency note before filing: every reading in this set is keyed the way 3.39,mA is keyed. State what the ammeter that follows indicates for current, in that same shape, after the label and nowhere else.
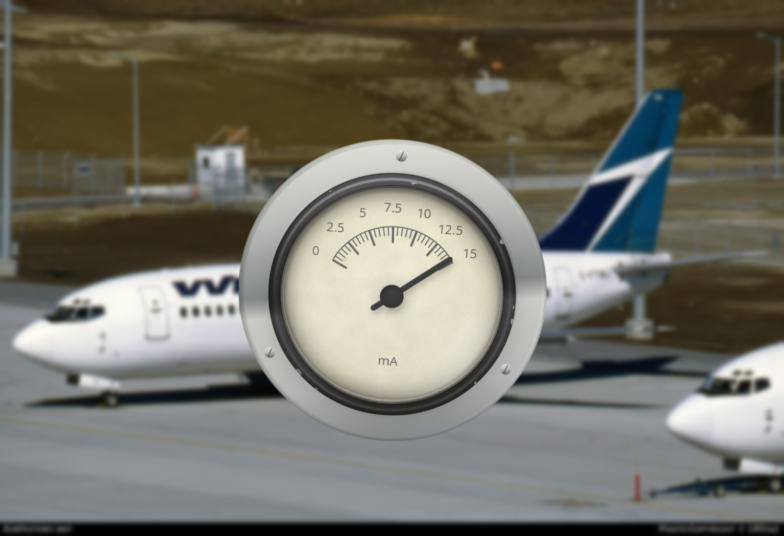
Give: 14.5,mA
